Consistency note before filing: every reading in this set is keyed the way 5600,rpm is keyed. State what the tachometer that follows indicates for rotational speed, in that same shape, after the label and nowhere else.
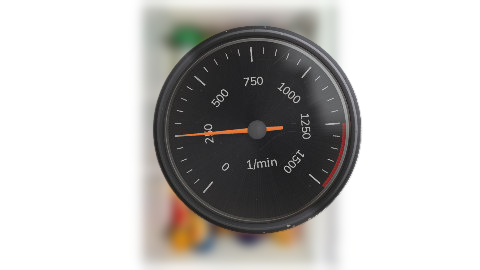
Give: 250,rpm
